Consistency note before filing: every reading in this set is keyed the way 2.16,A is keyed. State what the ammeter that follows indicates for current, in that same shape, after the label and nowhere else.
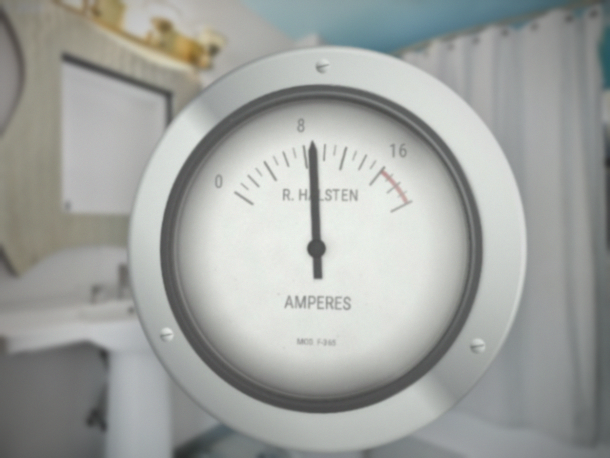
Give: 9,A
